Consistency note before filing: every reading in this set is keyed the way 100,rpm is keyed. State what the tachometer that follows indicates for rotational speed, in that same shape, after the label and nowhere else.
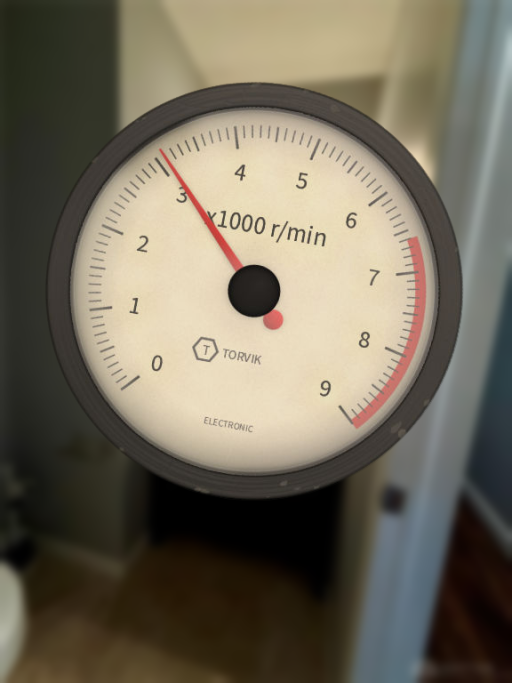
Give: 3100,rpm
